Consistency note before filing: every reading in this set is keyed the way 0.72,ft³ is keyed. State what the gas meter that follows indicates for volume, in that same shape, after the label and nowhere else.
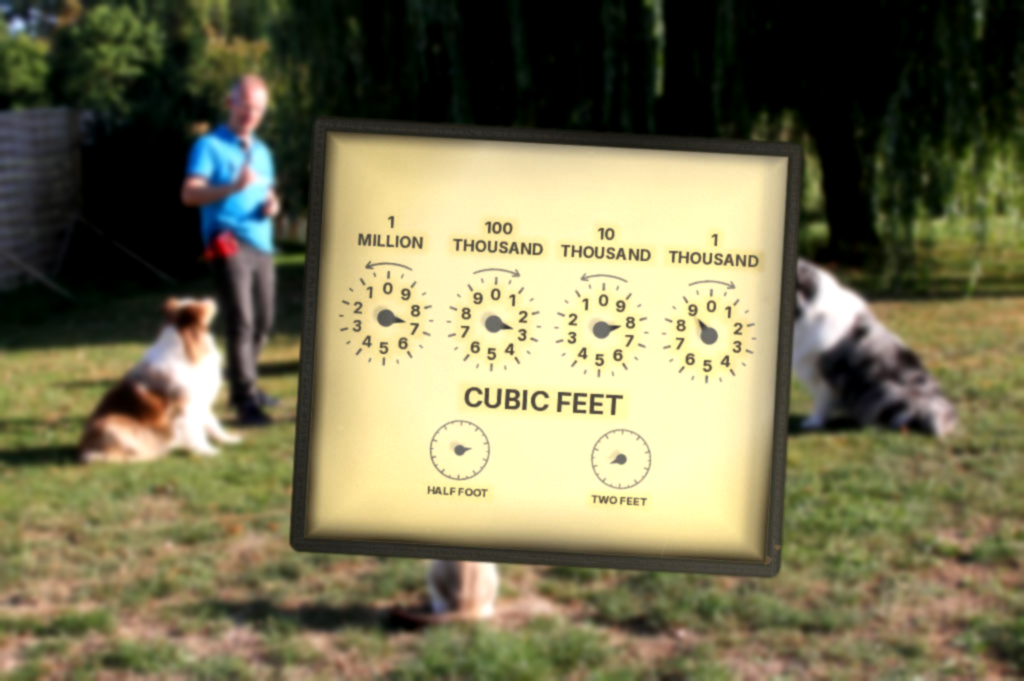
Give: 727900,ft³
